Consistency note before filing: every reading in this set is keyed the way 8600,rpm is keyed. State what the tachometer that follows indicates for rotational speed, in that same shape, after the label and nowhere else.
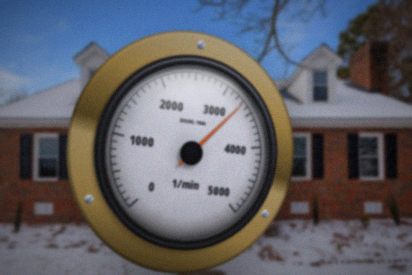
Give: 3300,rpm
